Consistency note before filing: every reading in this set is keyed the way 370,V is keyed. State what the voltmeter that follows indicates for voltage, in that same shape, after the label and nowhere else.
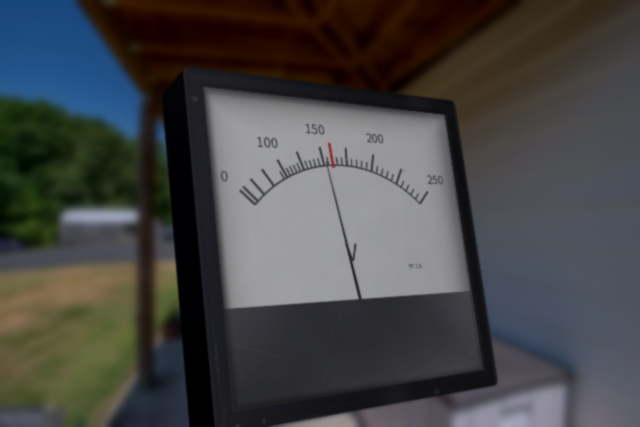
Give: 150,V
